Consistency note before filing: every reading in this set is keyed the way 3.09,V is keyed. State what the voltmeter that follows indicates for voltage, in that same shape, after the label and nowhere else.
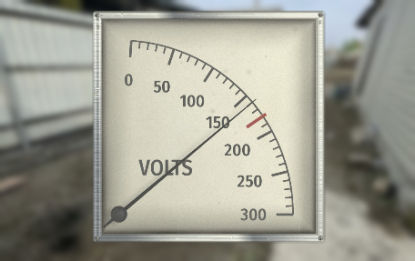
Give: 160,V
